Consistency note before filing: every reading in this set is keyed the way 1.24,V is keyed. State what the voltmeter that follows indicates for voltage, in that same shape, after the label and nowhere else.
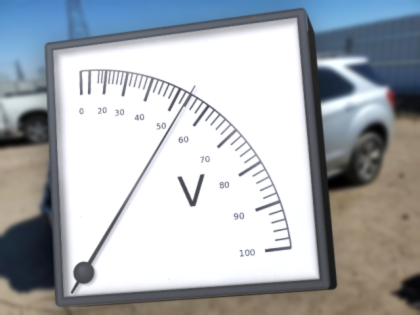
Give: 54,V
